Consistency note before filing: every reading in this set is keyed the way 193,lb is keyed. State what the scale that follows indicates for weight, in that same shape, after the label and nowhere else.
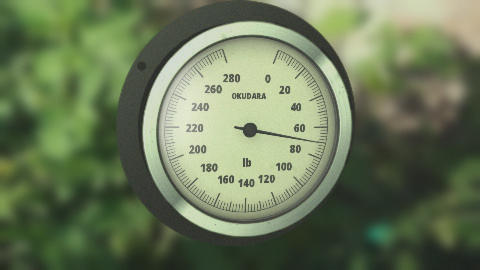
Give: 70,lb
